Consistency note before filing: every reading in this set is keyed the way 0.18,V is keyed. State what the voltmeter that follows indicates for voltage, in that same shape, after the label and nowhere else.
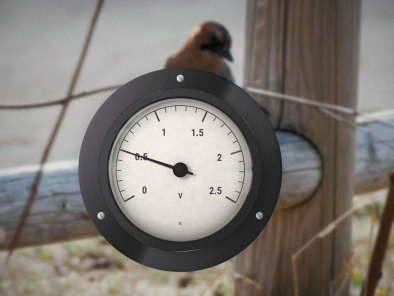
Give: 0.5,V
